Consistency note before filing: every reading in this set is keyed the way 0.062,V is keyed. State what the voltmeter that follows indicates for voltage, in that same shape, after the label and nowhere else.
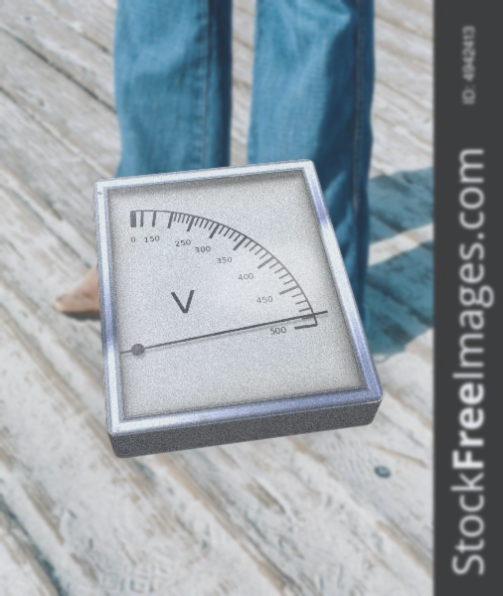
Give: 490,V
